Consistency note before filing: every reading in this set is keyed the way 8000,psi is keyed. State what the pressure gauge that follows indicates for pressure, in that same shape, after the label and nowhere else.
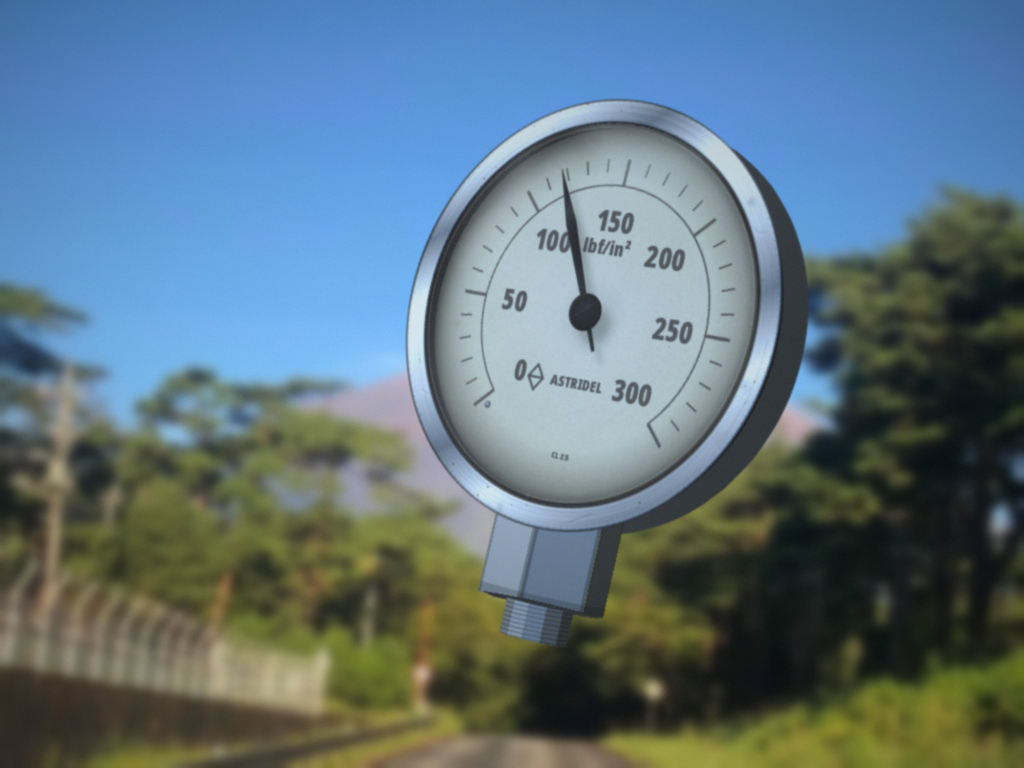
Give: 120,psi
